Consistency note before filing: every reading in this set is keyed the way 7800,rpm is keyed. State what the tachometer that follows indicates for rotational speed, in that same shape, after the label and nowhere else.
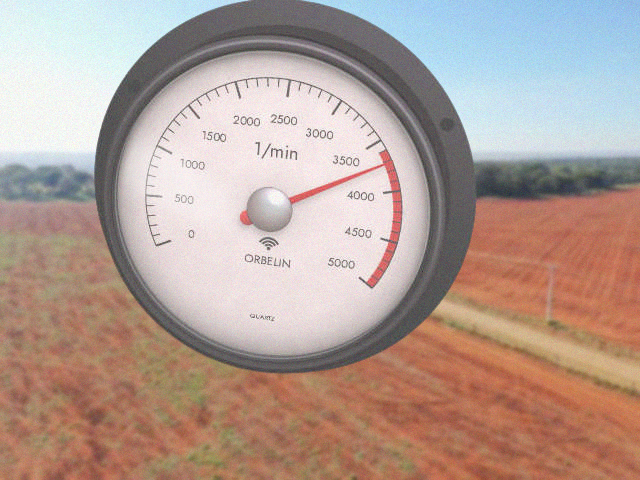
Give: 3700,rpm
